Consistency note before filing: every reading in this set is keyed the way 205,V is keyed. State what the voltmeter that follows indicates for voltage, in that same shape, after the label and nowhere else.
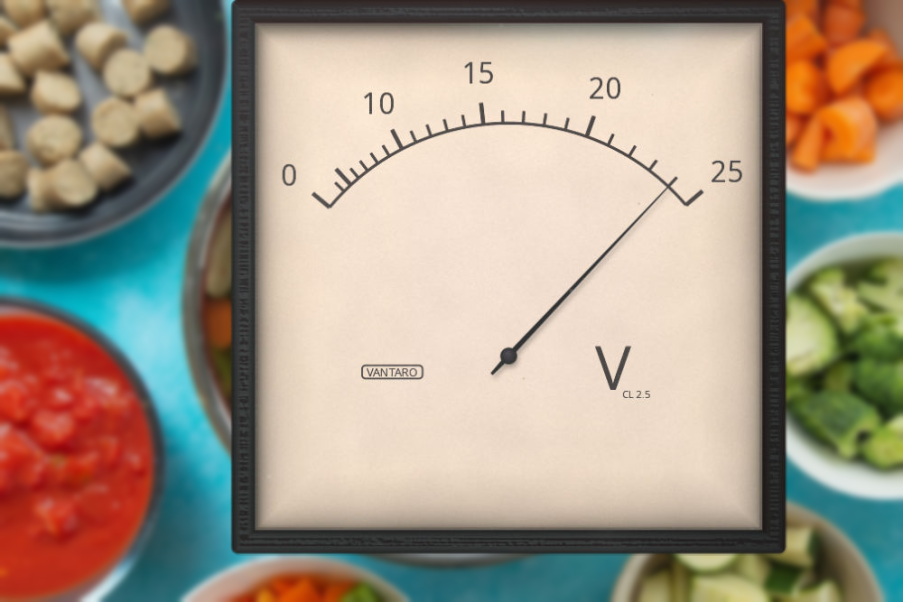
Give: 24,V
